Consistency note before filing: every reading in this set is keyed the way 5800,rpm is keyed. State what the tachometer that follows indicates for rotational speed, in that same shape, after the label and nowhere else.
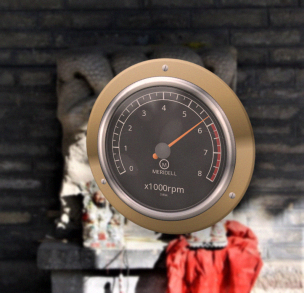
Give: 5750,rpm
